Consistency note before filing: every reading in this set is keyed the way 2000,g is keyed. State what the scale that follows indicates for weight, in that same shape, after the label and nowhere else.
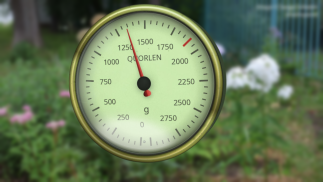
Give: 1350,g
